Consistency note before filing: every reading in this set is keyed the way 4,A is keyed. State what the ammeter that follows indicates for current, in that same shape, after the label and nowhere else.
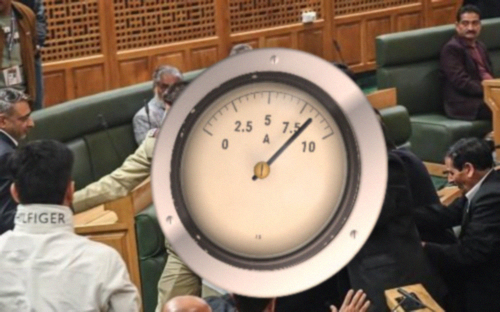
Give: 8.5,A
